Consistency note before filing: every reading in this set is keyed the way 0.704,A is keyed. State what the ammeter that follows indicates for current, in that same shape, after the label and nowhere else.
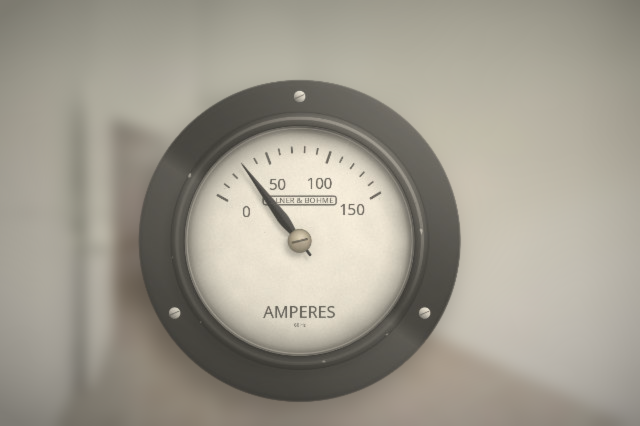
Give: 30,A
